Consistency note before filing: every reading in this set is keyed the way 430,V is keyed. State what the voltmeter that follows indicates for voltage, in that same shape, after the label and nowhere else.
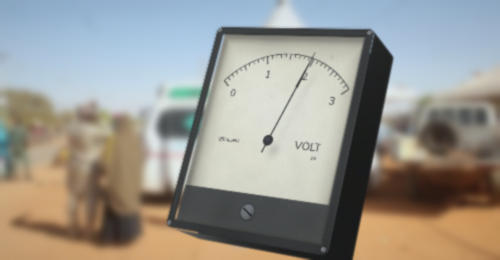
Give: 2,V
